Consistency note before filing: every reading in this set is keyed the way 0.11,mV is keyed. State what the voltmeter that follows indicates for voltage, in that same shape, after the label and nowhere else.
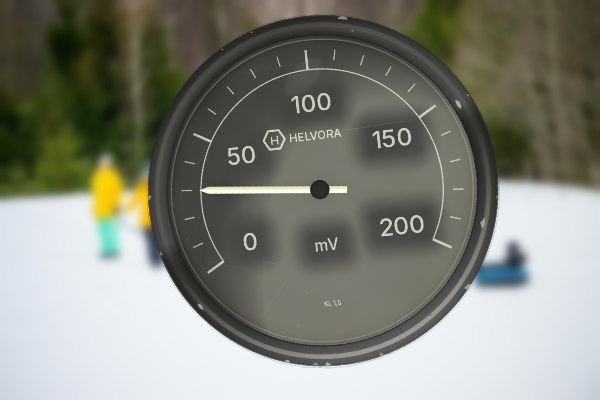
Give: 30,mV
